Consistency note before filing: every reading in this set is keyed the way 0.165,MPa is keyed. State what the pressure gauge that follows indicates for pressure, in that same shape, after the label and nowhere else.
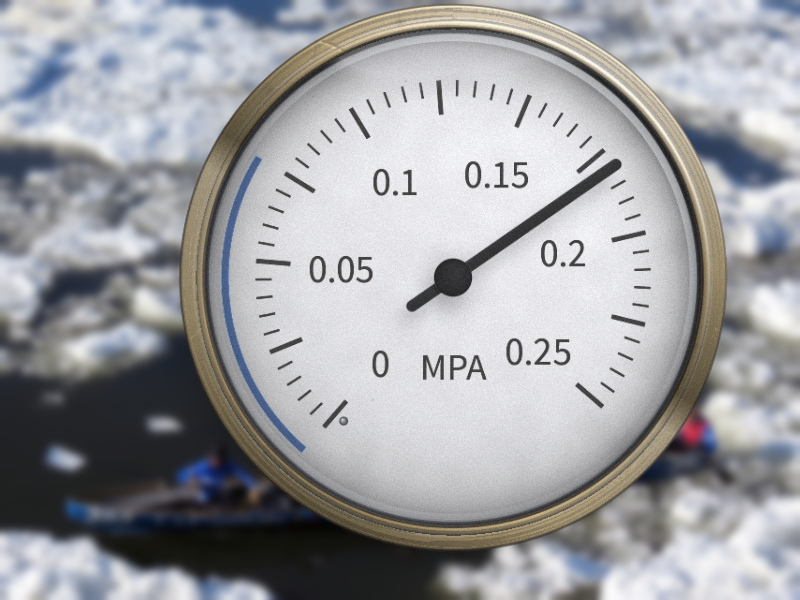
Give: 0.18,MPa
